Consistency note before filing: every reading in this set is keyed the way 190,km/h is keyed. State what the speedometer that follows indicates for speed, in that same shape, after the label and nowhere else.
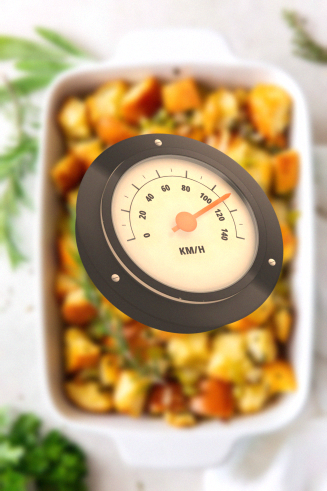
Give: 110,km/h
